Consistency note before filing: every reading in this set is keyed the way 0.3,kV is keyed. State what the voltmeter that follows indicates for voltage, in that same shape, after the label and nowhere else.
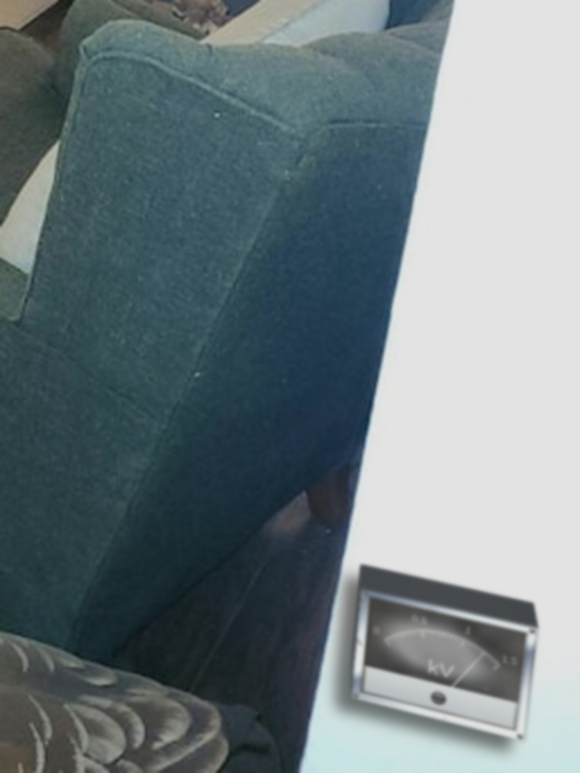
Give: 1.25,kV
